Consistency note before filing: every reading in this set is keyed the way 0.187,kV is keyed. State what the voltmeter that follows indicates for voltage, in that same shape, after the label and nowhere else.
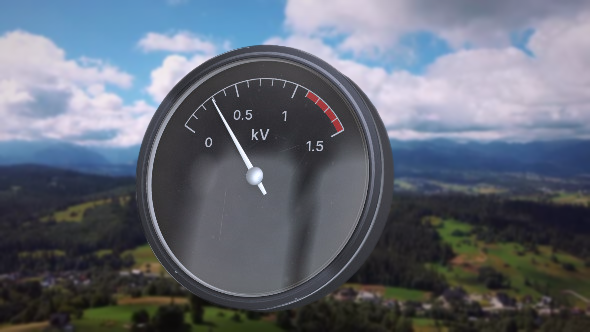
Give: 0.3,kV
